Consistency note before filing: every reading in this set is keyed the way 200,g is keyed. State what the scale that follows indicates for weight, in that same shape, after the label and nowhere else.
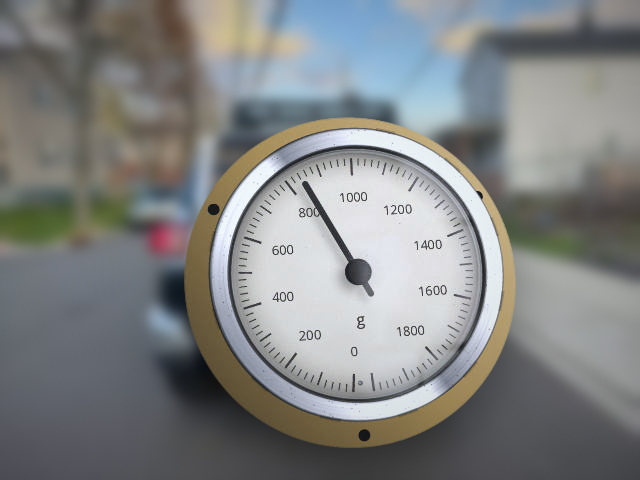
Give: 840,g
